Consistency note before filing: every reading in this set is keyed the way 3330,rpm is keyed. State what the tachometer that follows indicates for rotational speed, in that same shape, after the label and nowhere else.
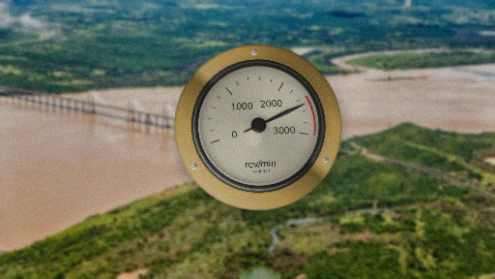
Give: 2500,rpm
